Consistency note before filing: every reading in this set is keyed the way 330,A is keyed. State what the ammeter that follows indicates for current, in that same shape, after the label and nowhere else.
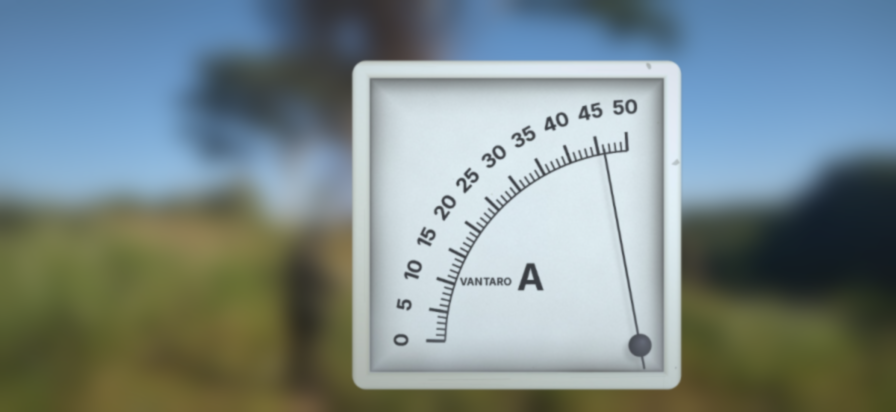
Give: 46,A
